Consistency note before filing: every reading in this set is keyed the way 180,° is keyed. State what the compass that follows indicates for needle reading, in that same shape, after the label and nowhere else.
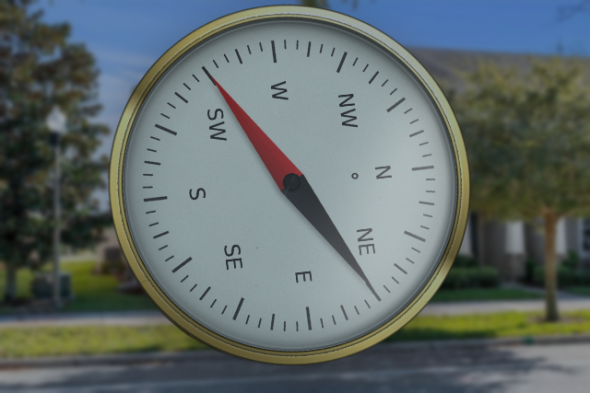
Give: 240,°
